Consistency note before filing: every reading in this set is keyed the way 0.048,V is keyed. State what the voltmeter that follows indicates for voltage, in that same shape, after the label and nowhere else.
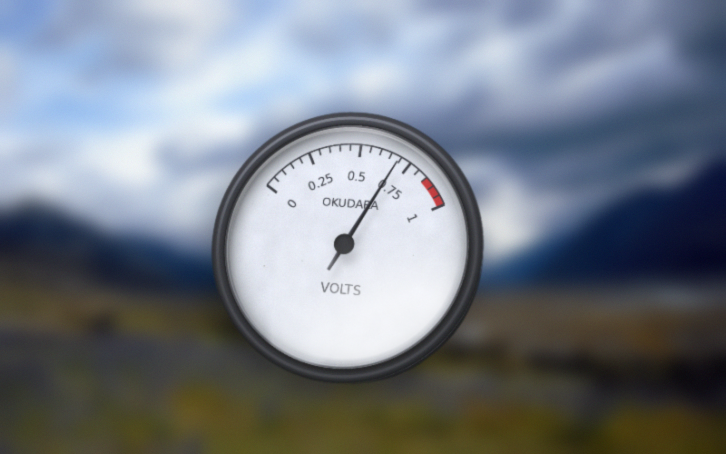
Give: 0.7,V
